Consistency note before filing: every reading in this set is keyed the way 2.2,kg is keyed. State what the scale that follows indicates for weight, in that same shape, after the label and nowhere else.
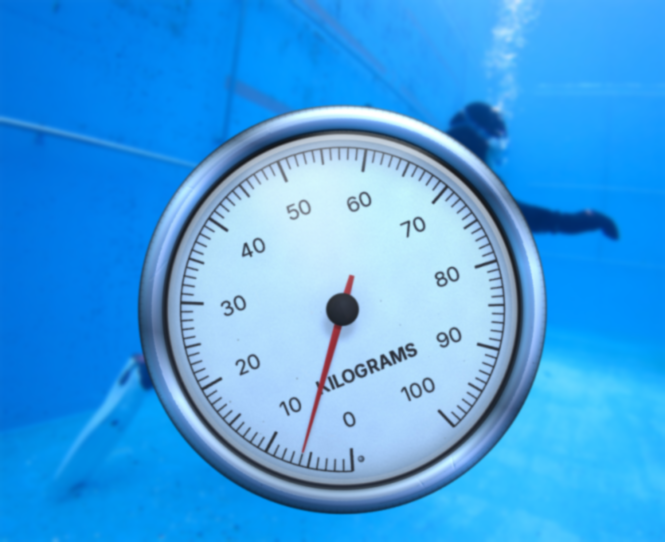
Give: 6,kg
